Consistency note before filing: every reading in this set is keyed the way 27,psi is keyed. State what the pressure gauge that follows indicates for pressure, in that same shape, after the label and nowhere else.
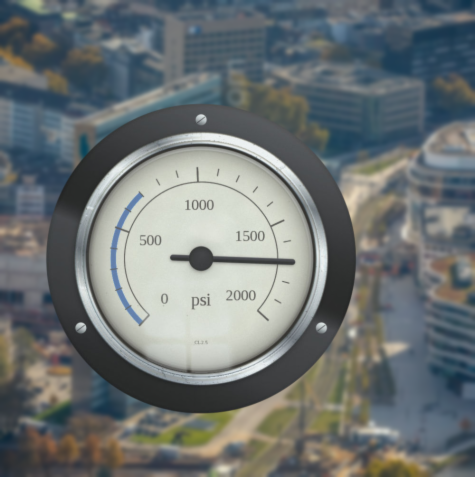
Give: 1700,psi
